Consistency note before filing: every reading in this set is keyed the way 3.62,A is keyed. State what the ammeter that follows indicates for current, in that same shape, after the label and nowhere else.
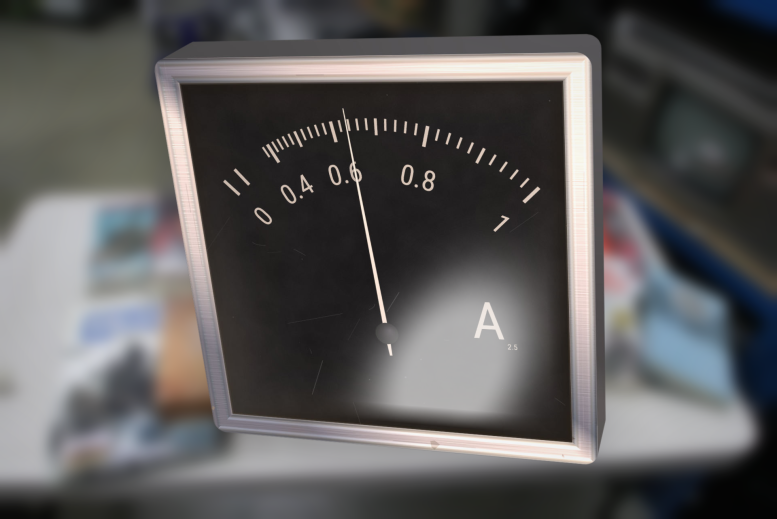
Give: 0.64,A
